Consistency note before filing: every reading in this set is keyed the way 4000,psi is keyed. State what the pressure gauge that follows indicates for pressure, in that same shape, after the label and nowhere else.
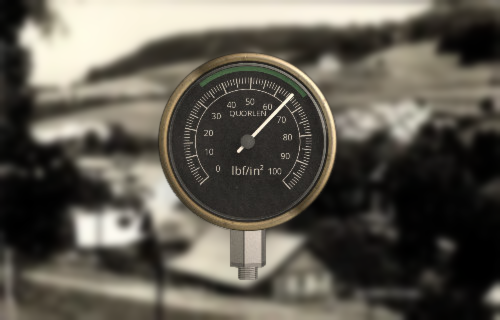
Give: 65,psi
